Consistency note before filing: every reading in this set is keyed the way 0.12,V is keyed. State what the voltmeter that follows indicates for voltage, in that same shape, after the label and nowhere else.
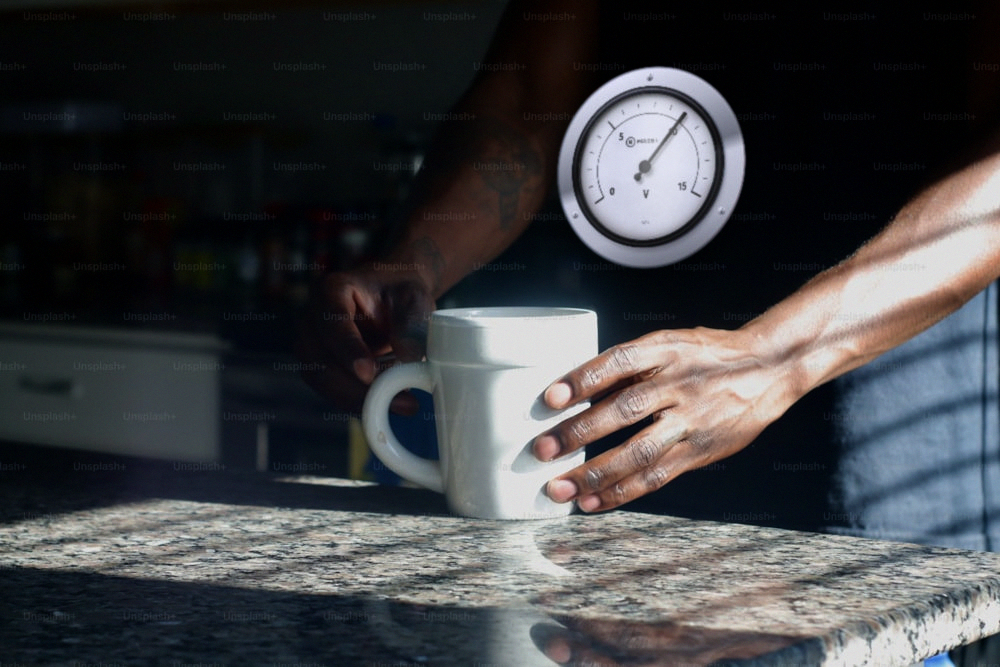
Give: 10,V
